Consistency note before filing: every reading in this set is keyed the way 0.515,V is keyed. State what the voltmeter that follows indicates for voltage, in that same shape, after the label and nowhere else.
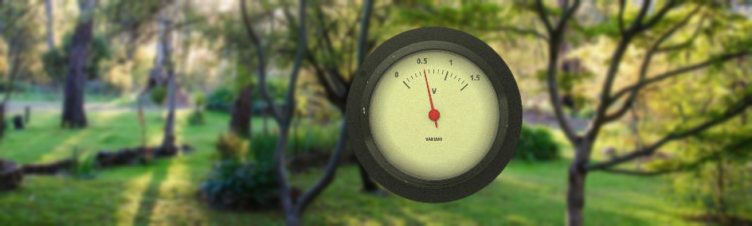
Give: 0.5,V
